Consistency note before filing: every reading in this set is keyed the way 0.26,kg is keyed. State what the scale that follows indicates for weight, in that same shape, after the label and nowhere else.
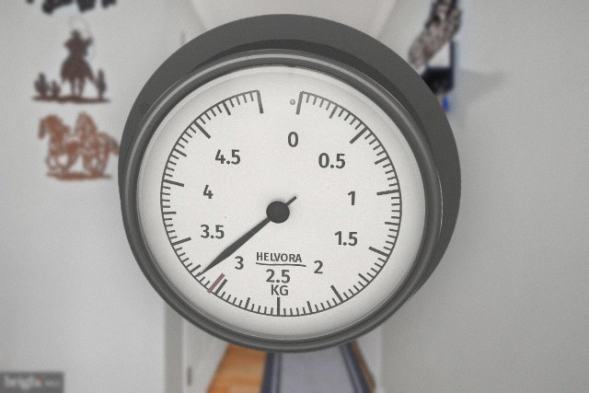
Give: 3.2,kg
